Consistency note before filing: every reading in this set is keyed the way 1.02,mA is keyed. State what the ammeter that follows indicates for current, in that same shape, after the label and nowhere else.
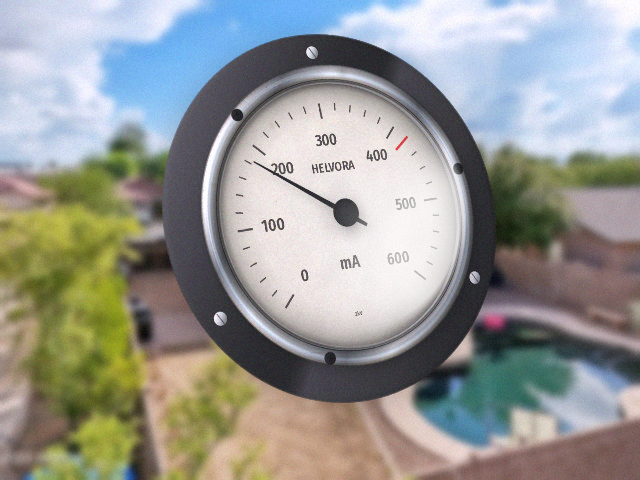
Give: 180,mA
